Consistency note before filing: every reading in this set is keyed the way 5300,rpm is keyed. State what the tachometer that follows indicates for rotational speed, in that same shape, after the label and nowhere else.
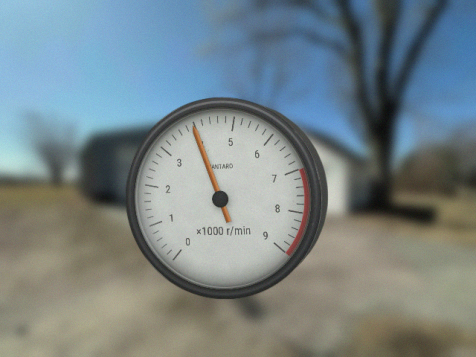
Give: 4000,rpm
